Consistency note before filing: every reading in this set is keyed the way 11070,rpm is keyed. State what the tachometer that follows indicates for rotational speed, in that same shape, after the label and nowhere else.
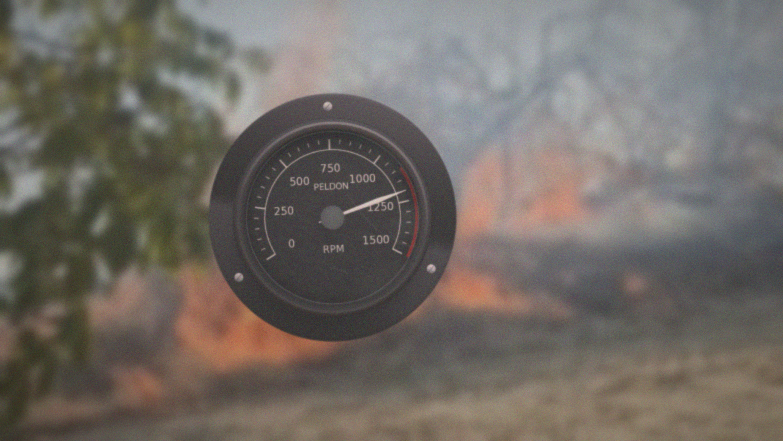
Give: 1200,rpm
